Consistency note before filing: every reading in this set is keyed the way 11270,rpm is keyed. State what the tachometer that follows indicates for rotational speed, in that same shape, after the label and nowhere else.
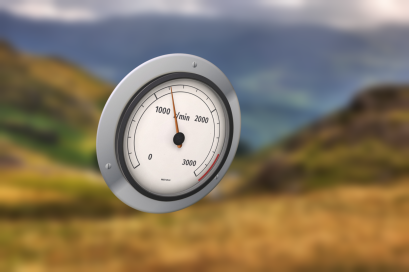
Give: 1200,rpm
